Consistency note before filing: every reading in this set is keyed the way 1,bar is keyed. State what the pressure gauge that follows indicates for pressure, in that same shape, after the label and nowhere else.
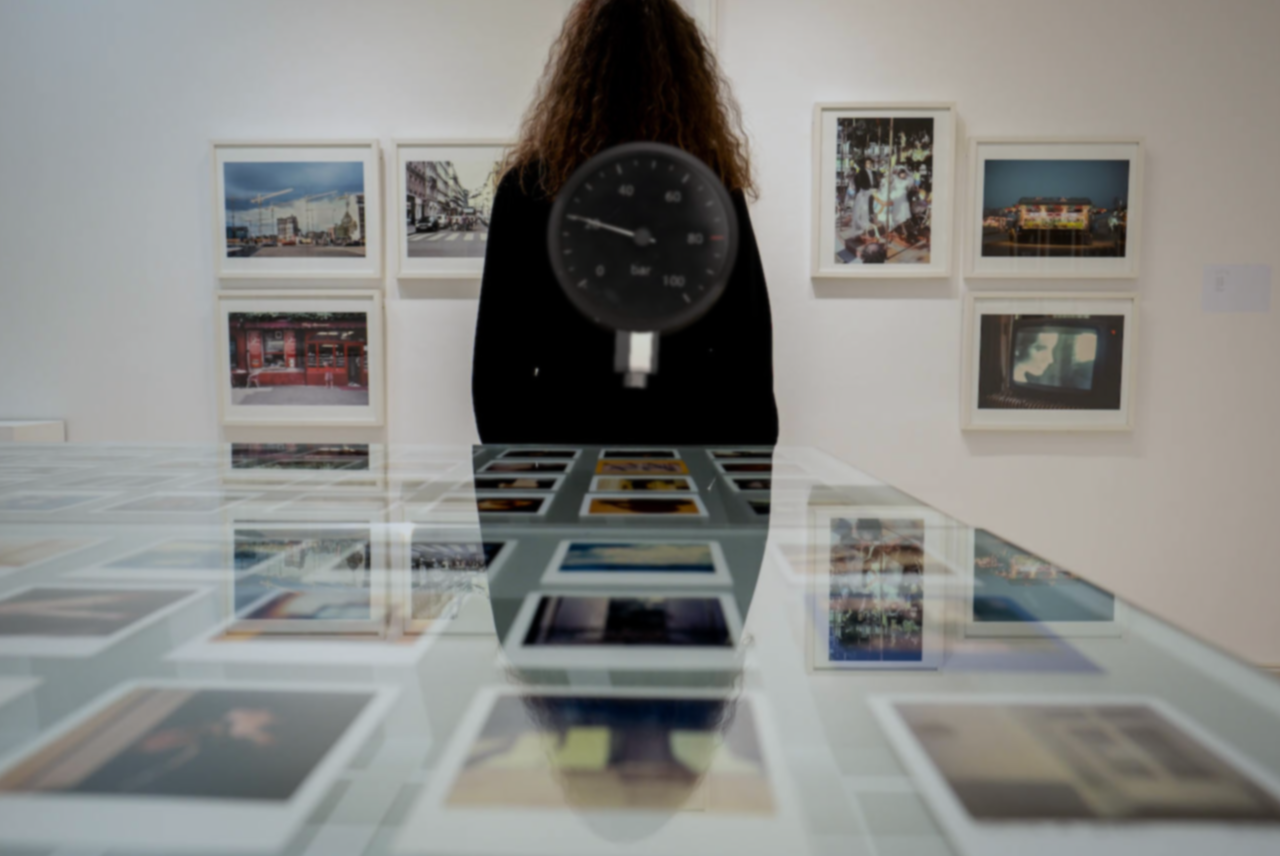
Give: 20,bar
